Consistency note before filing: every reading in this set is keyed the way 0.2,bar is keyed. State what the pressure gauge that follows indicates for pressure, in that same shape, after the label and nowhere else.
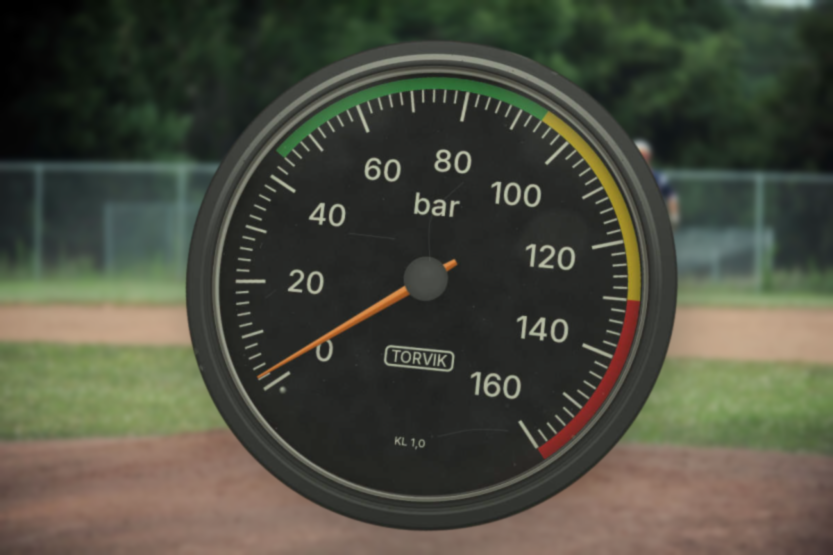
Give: 2,bar
